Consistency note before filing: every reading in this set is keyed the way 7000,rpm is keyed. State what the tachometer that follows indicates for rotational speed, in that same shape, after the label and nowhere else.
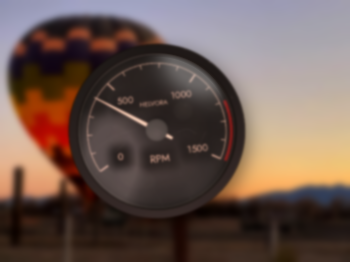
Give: 400,rpm
